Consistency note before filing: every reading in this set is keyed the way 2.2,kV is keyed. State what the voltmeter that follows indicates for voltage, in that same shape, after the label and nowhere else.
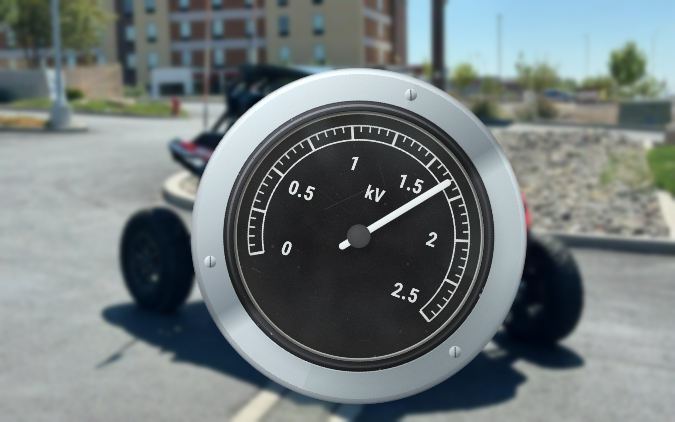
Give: 1.65,kV
